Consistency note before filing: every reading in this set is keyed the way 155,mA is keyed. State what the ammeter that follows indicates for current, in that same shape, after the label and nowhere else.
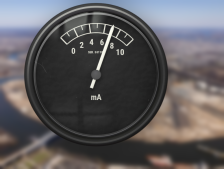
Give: 7,mA
